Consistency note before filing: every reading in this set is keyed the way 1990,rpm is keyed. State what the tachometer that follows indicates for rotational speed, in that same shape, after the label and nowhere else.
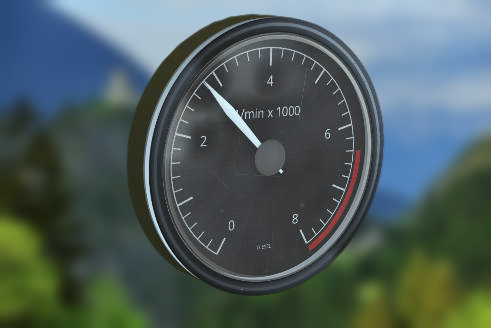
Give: 2800,rpm
